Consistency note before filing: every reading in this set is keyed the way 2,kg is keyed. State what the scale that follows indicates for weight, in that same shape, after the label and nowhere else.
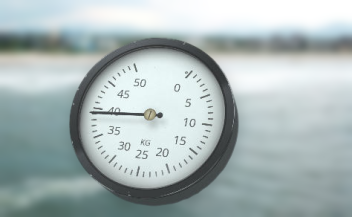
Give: 39,kg
